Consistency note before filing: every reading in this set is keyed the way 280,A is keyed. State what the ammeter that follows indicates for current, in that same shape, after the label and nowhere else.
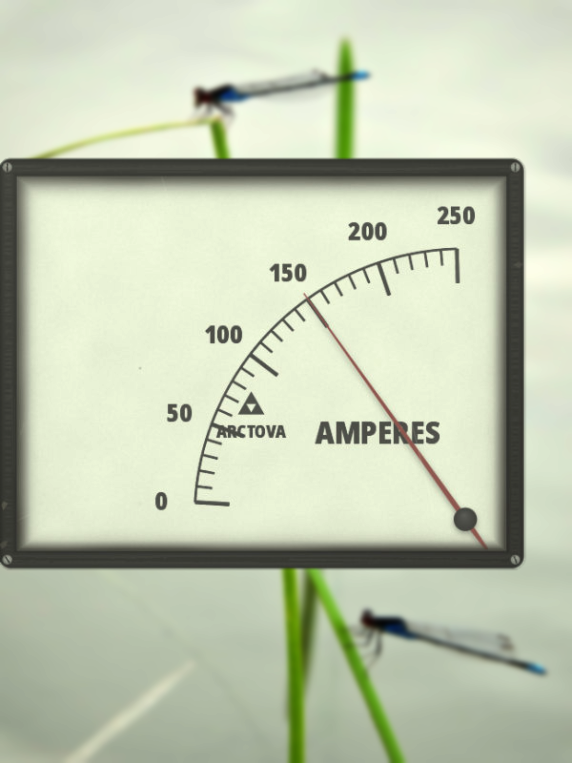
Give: 150,A
